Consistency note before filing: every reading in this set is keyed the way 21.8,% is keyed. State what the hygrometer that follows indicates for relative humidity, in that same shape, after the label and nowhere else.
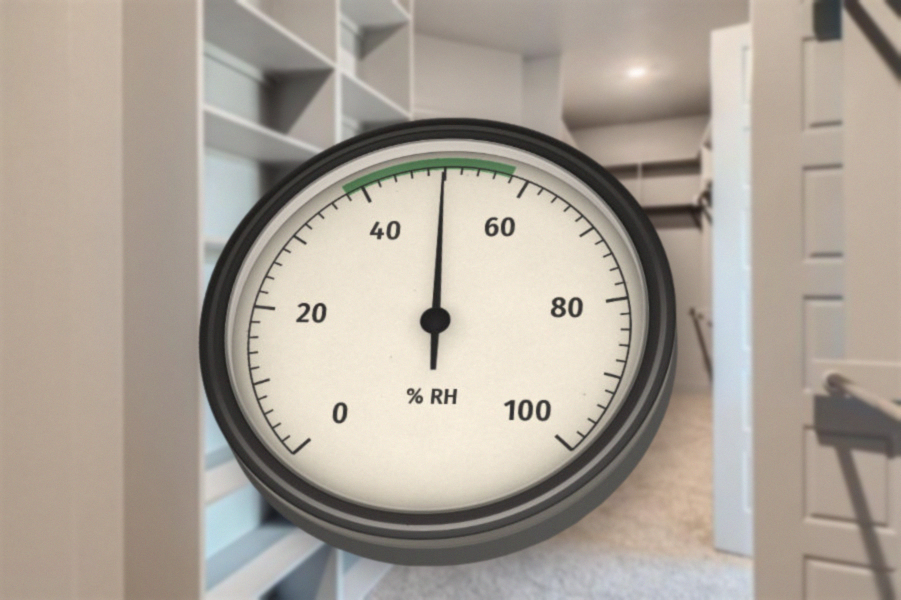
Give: 50,%
